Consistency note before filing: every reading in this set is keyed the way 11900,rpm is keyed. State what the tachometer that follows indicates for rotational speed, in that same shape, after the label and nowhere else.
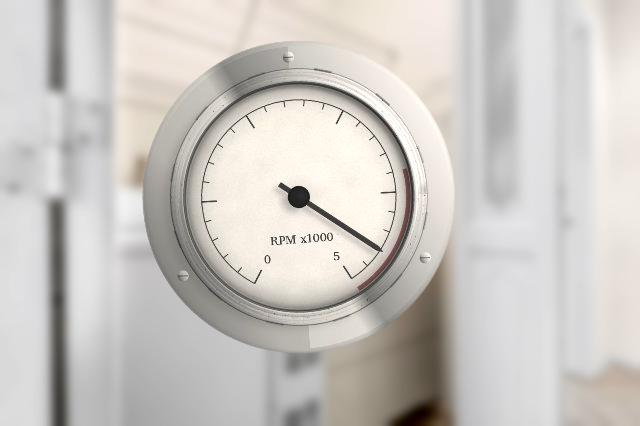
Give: 4600,rpm
